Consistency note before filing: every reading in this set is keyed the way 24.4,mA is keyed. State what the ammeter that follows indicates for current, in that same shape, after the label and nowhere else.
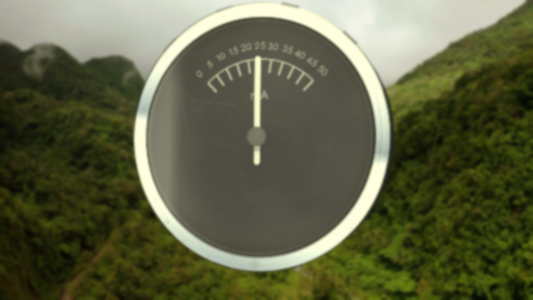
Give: 25,mA
